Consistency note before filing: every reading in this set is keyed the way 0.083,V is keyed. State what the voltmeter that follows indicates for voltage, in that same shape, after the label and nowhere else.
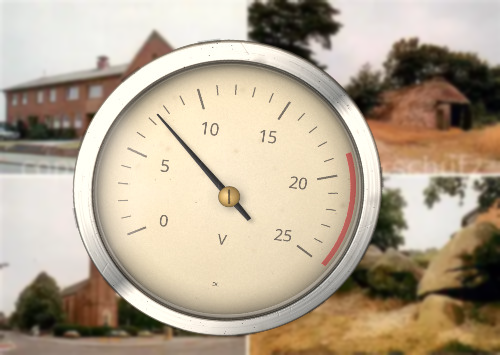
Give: 7.5,V
